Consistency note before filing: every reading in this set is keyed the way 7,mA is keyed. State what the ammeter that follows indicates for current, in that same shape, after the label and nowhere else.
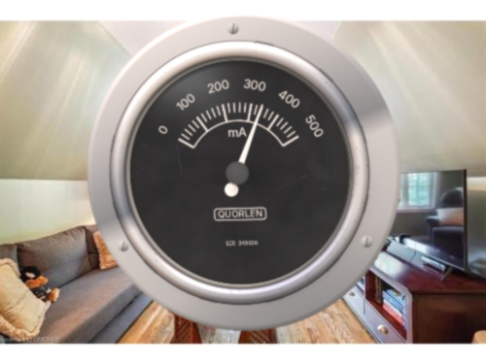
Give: 340,mA
